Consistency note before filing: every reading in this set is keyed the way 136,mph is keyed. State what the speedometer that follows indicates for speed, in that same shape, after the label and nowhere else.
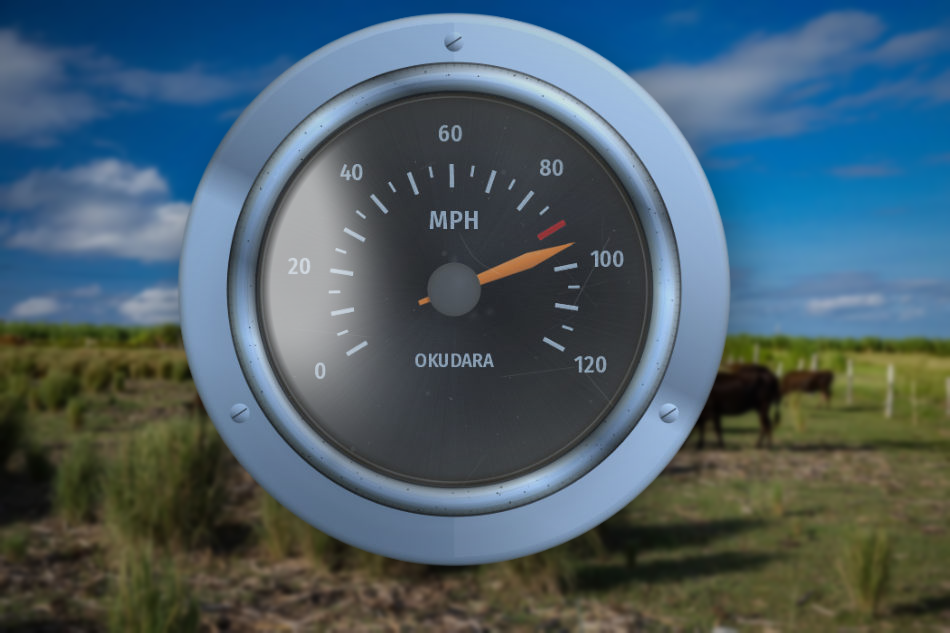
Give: 95,mph
